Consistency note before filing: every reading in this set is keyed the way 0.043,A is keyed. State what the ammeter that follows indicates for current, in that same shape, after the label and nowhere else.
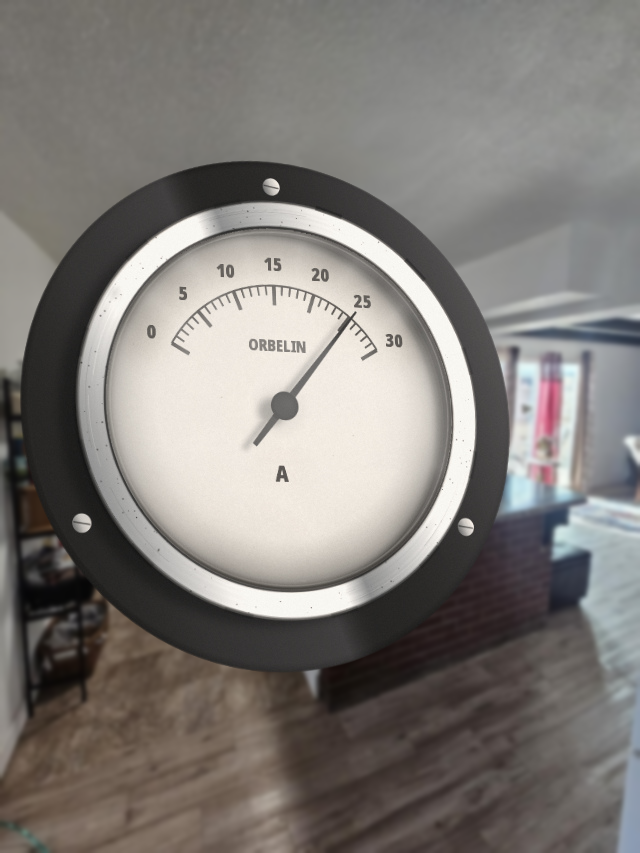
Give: 25,A
